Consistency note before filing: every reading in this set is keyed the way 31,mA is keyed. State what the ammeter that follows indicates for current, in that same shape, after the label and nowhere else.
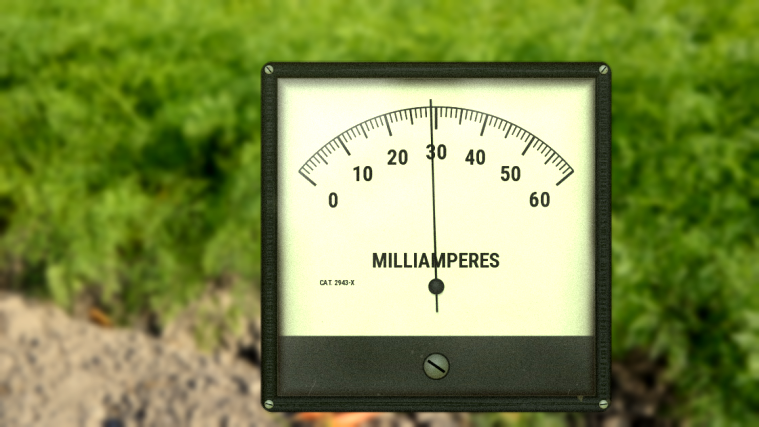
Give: 29,mA
